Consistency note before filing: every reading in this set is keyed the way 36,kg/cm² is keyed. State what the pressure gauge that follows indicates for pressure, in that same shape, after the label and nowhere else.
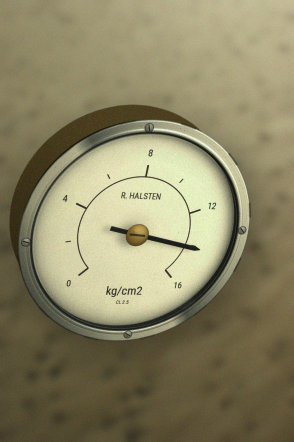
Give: 14,kg/cm²
